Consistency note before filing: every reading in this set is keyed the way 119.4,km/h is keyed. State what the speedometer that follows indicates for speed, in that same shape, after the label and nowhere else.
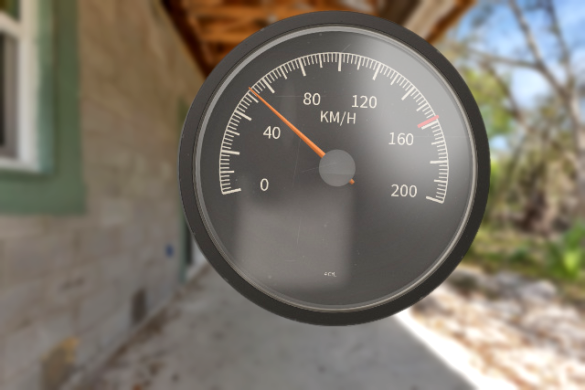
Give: 52,km/h
